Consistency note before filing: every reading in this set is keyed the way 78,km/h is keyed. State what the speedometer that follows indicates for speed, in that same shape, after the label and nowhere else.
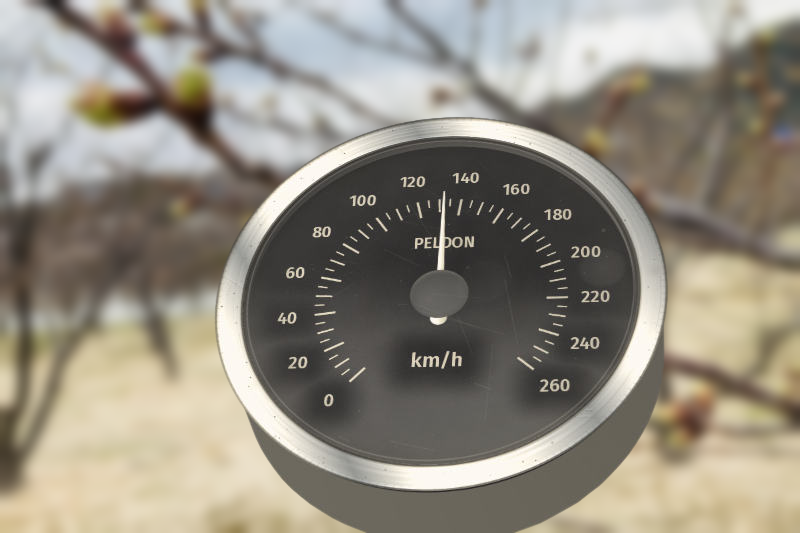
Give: 132.5,km/h
